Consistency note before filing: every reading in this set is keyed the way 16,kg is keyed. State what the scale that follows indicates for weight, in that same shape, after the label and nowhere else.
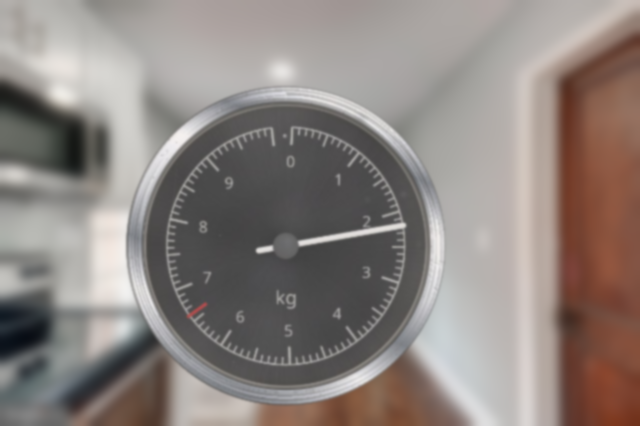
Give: 2.2,kg
